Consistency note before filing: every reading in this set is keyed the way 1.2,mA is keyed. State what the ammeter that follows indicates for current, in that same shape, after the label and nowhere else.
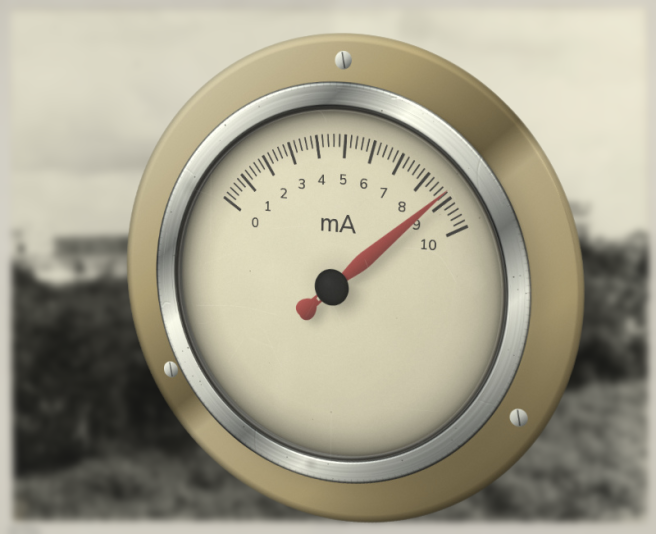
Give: 8.8,mA
